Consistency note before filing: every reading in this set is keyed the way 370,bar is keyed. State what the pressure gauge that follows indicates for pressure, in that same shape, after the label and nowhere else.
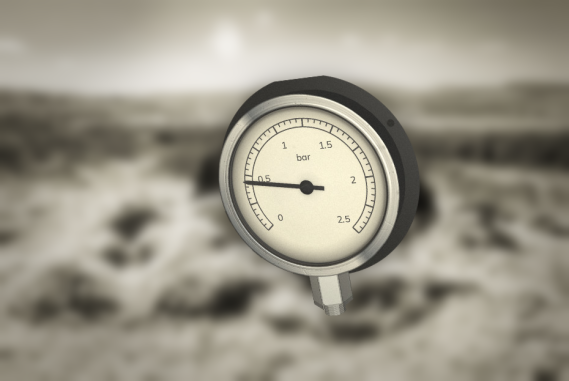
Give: 0.45,bar
